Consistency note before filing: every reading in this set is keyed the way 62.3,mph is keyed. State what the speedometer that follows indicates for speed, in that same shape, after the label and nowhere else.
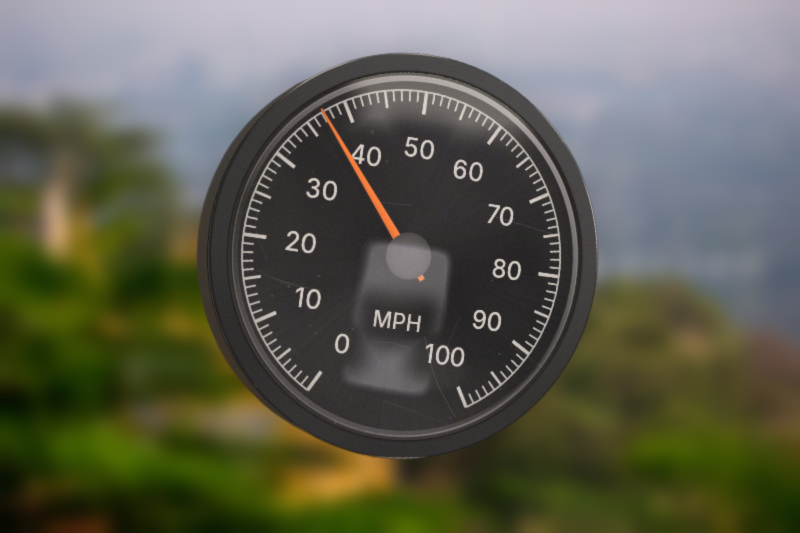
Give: 37,mph
